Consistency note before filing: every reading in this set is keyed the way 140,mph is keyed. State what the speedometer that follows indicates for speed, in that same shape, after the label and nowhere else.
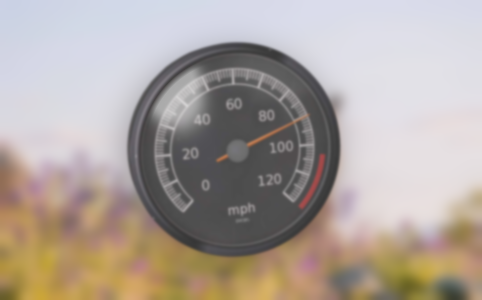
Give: 90,mph
